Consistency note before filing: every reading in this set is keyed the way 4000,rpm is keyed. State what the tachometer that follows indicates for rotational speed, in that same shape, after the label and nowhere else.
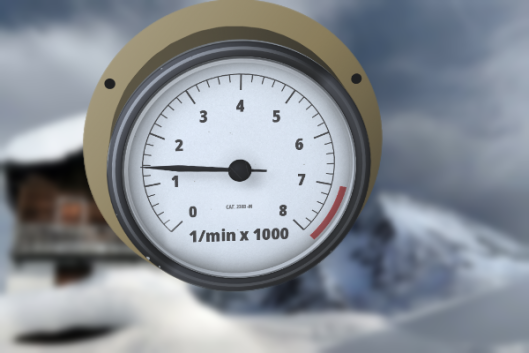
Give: 1400,rpm
